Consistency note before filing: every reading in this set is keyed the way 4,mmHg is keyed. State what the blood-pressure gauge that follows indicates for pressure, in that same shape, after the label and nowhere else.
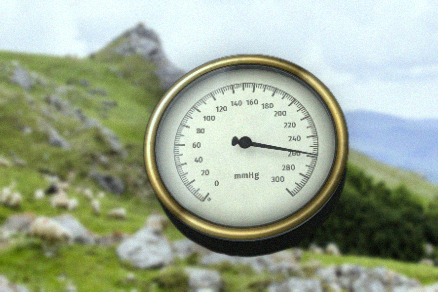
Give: 260,mmHg
